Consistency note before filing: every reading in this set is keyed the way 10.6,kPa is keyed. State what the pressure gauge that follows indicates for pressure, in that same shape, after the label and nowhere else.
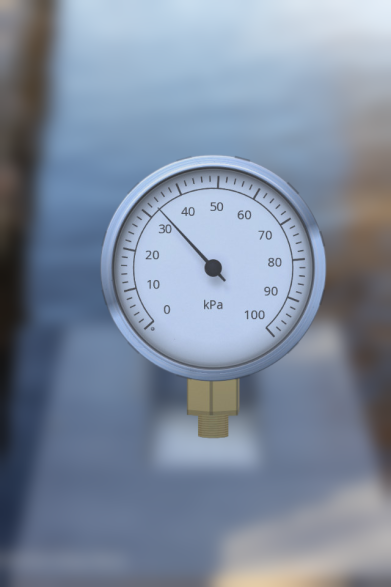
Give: 33,kPa
